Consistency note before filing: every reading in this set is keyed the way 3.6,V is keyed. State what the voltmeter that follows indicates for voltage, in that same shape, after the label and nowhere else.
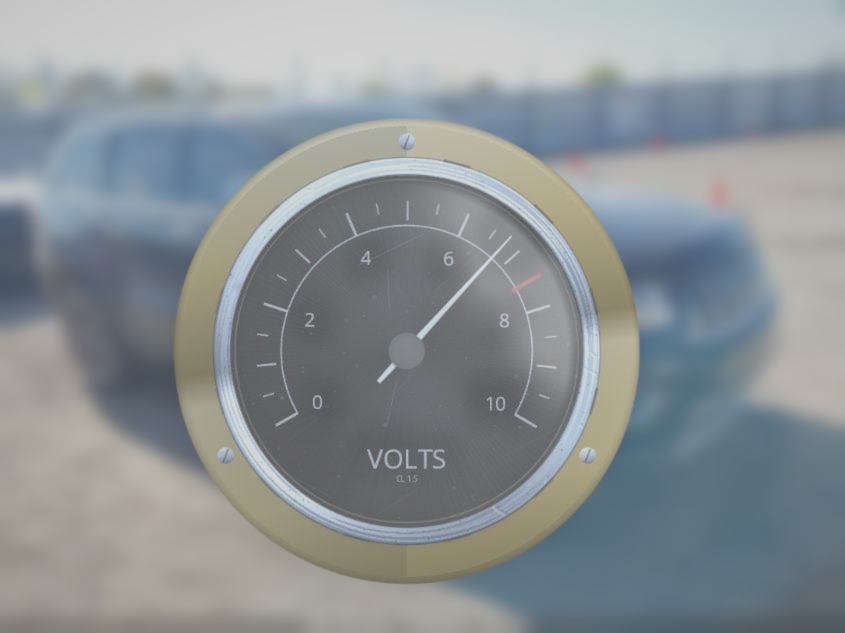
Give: 6.75,V
